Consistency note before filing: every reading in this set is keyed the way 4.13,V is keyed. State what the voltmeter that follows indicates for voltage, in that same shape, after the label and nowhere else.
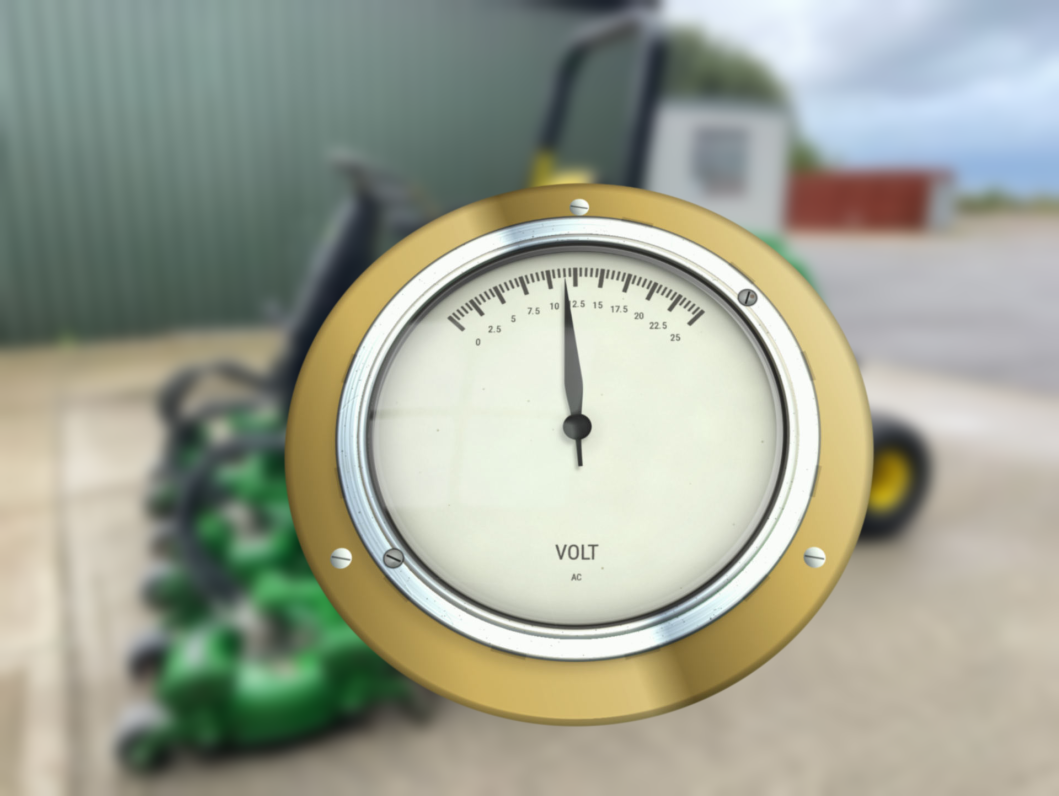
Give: 11.5,V
